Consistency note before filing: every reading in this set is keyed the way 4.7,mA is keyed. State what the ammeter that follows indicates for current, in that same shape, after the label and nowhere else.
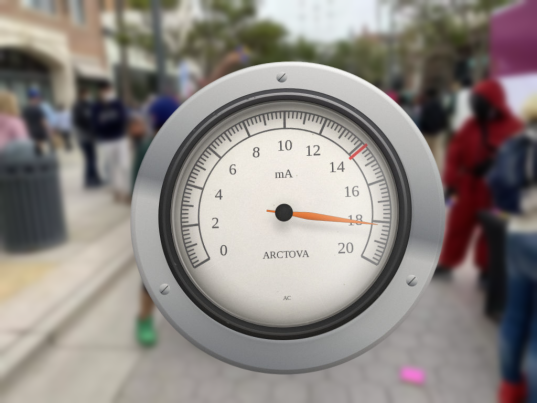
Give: 18.2,mA
